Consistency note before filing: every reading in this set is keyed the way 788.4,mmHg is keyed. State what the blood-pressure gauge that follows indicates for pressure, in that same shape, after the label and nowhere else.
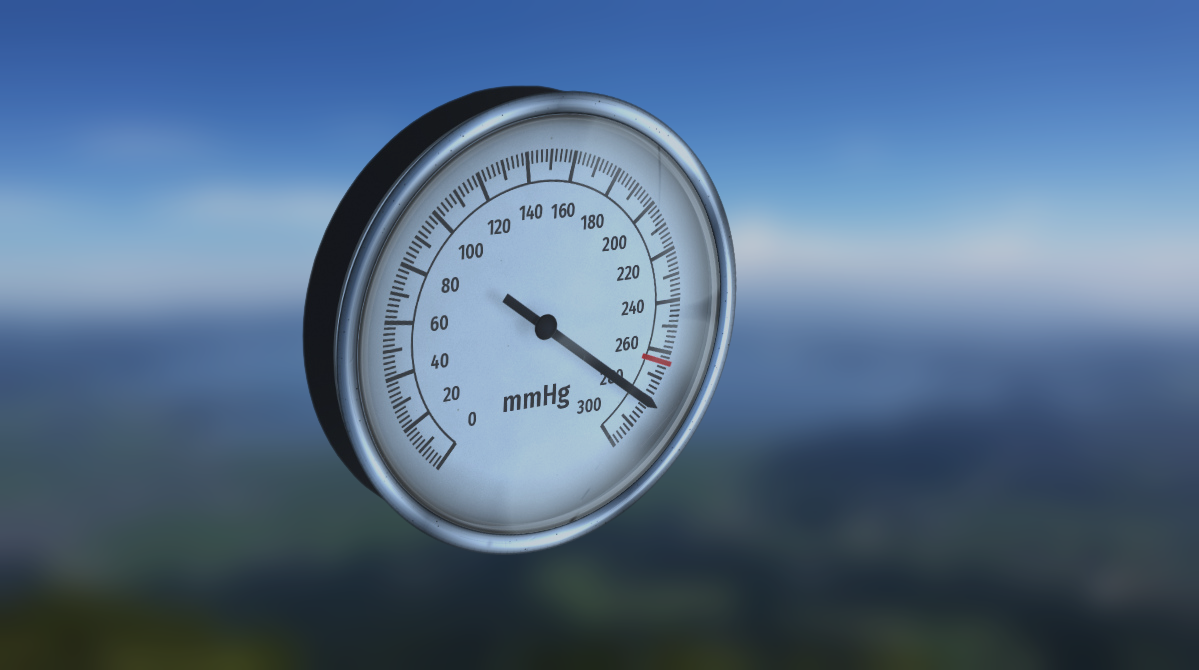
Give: 280,mmHg
